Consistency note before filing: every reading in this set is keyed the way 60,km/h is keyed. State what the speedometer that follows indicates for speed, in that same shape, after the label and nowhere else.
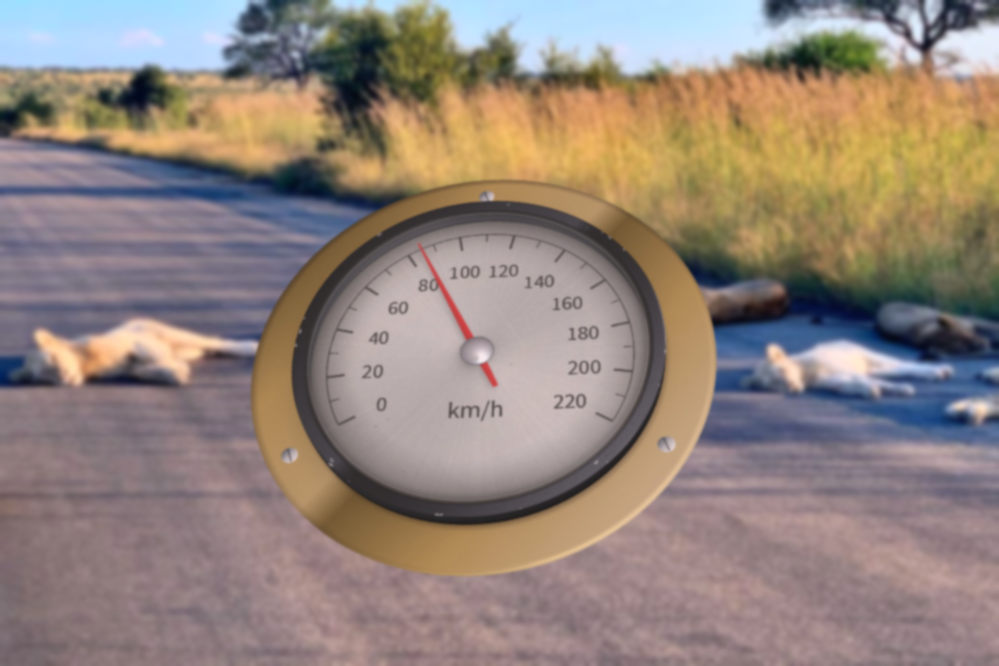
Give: 85,km/h
